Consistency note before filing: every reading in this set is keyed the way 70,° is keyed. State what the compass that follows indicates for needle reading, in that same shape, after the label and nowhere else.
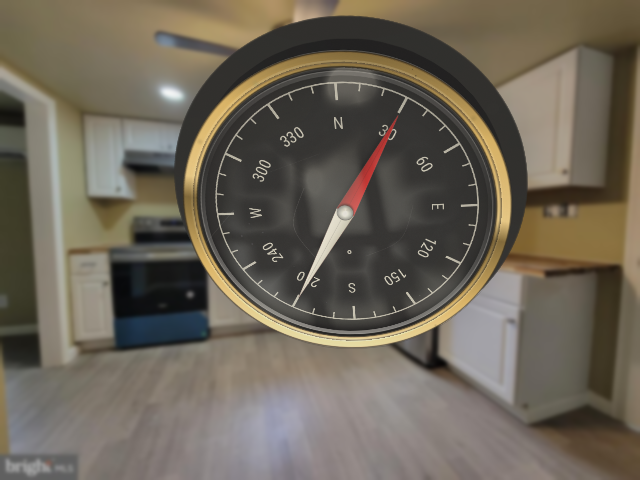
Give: 30,°
